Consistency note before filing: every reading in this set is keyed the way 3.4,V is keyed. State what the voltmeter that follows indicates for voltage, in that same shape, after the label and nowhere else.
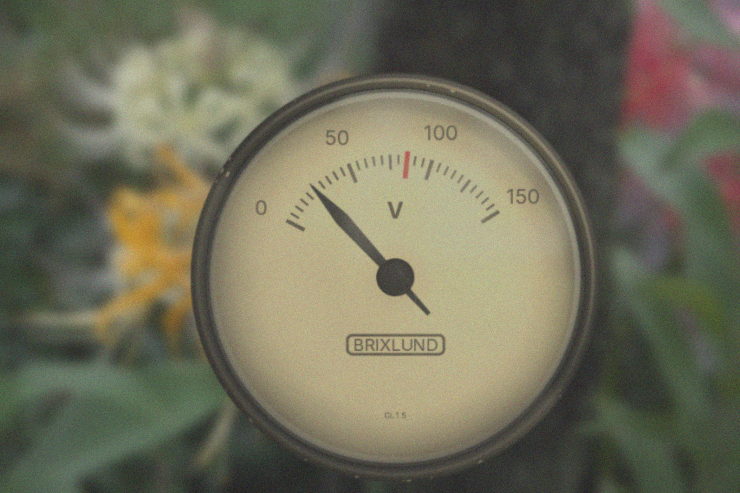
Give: 25,V
